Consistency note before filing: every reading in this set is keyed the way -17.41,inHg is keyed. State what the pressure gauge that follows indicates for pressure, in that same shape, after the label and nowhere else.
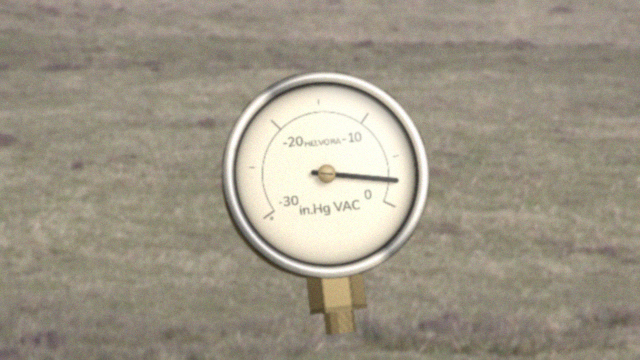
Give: -2.5,inHg
